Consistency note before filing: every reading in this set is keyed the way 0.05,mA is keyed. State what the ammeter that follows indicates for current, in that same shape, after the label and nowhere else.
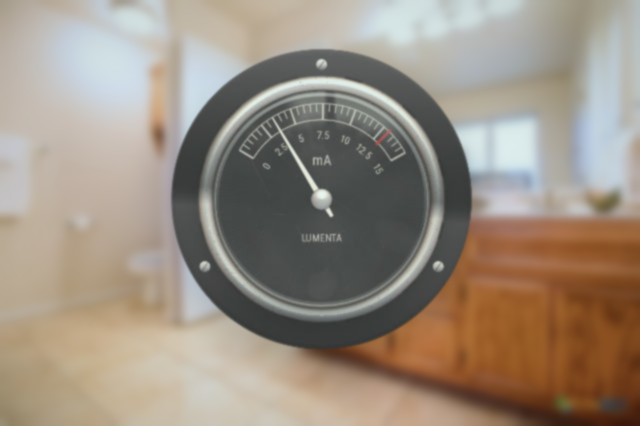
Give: 3.5,mA
